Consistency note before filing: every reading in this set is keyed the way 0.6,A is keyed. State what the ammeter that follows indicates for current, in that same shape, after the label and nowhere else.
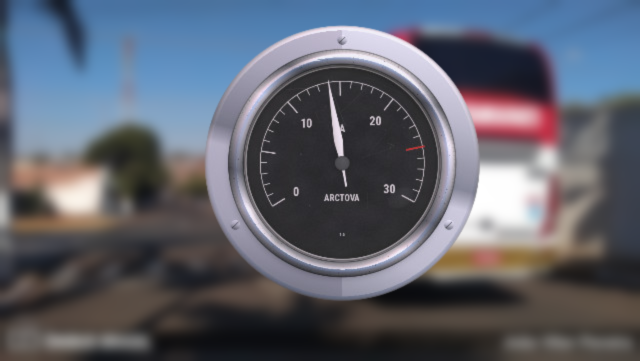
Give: 14,A
